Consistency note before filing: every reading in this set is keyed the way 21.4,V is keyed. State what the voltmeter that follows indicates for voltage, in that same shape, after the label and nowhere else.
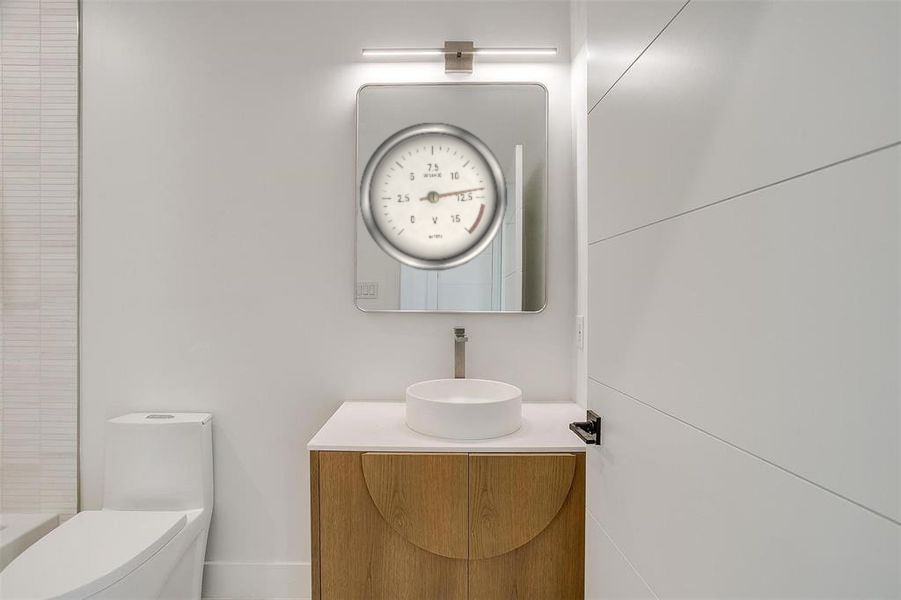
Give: 12,V
